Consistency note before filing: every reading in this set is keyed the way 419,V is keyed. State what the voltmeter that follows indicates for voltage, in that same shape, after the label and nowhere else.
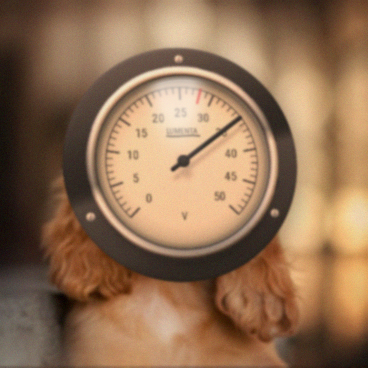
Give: 35,V
